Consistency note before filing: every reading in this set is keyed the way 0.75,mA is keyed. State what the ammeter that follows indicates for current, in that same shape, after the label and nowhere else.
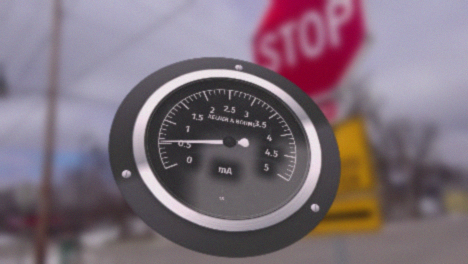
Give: 0.5,mA
